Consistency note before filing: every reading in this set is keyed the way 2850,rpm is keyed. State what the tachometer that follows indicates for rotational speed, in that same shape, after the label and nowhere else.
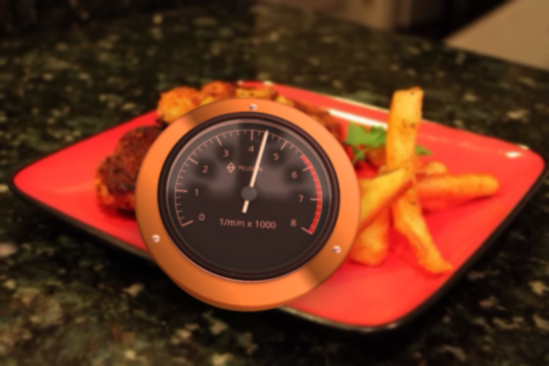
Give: 4400,rpm
